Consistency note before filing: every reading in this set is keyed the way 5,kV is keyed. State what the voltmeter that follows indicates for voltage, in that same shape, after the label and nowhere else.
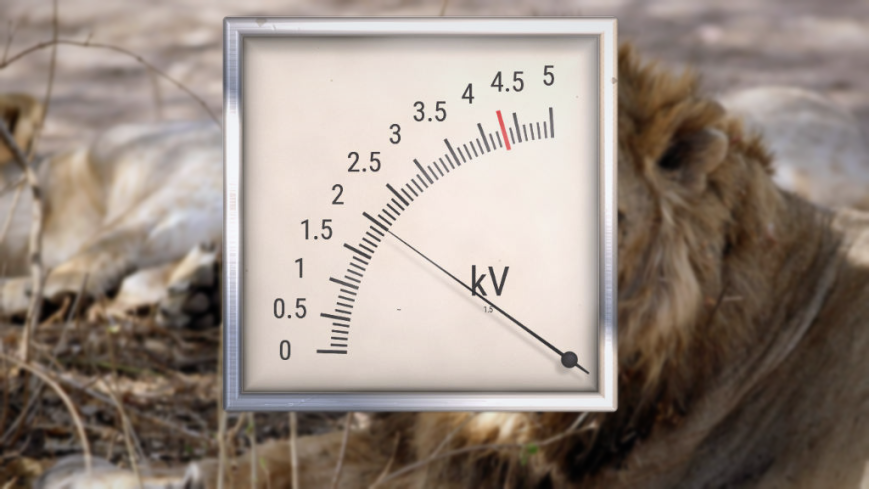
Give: 2,kV
